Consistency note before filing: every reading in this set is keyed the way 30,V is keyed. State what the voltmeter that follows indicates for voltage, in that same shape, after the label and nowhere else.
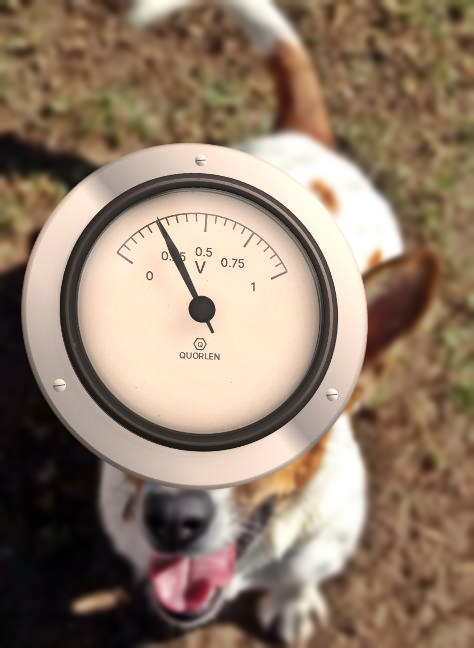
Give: 0.25,V
